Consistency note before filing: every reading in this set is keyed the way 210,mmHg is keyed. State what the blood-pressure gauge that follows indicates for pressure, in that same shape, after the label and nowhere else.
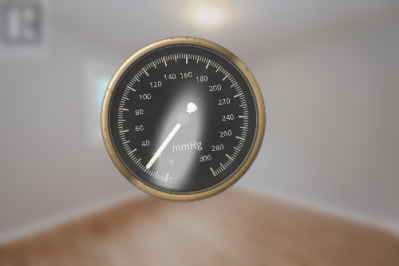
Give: 20,mmHg
